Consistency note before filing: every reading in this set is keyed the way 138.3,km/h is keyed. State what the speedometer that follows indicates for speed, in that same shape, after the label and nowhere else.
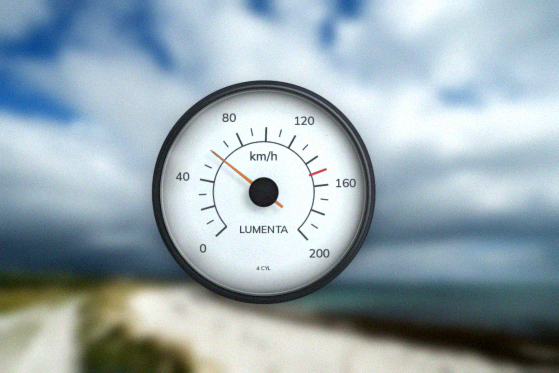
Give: 60,km/h
